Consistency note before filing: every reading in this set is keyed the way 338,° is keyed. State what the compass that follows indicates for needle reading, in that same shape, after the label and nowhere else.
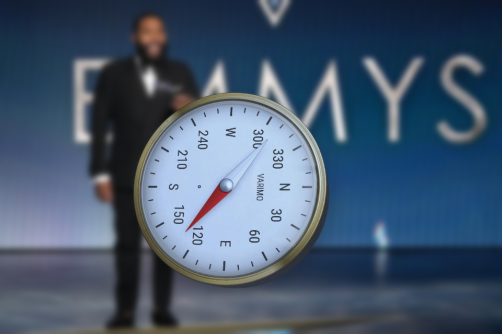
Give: 130,°
